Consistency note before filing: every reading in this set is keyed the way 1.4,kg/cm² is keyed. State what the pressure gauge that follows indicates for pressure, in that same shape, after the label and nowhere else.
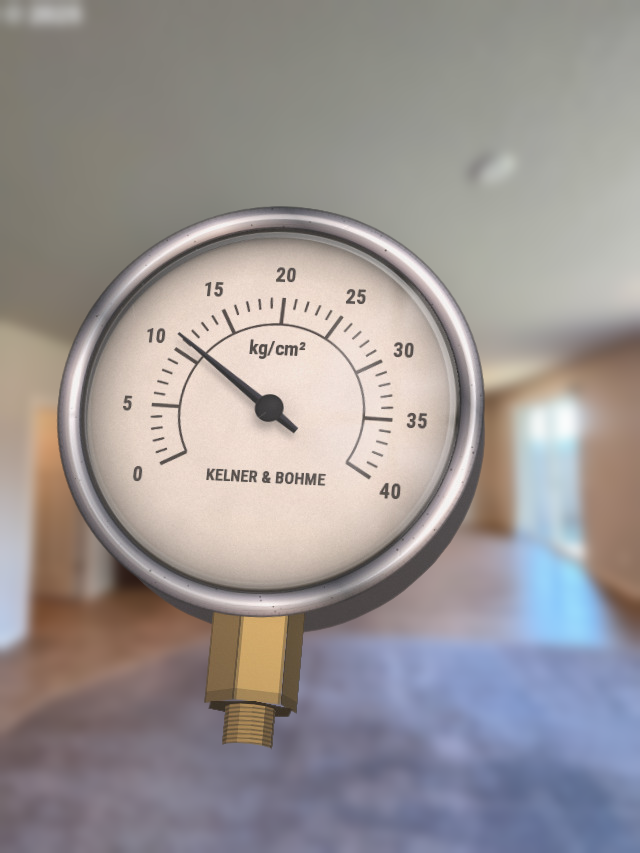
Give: 11,kg/cm²
